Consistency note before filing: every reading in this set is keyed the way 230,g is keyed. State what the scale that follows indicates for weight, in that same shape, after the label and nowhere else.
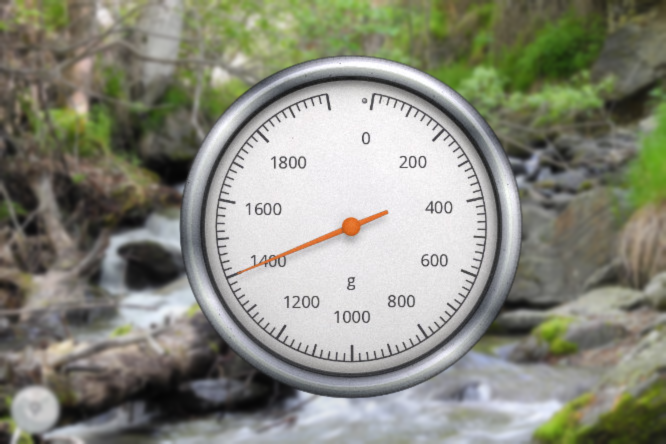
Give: 1400,g
